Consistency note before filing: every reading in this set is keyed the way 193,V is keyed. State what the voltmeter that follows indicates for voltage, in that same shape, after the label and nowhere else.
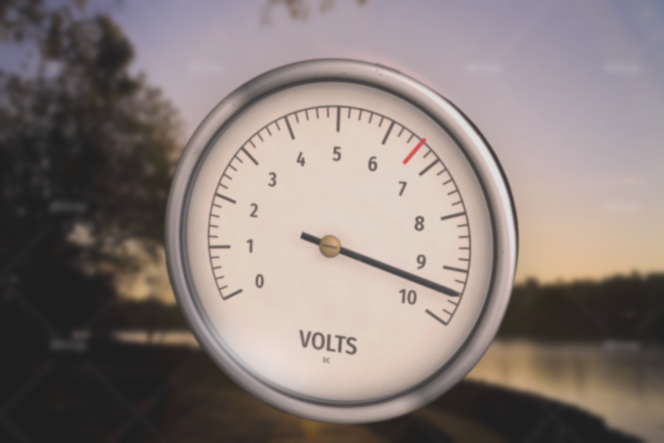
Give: 9.4,V
